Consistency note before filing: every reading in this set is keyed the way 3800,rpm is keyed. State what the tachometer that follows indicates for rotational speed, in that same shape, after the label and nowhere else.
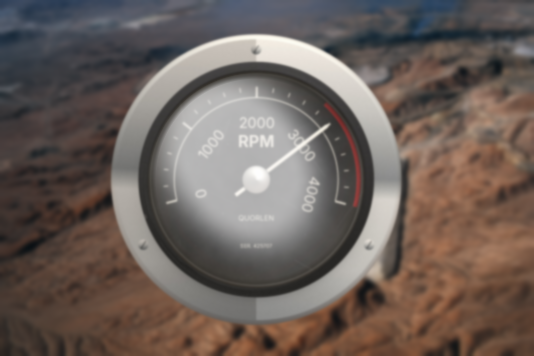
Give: 3000,rpm
